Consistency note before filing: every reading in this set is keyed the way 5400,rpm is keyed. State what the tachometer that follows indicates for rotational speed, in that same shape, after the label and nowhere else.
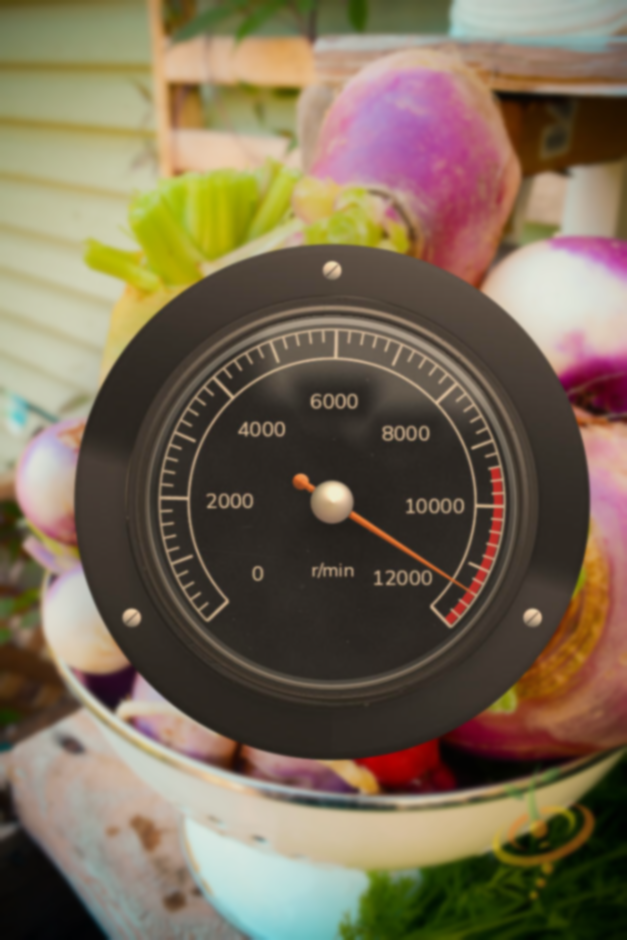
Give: 11400,rpm
